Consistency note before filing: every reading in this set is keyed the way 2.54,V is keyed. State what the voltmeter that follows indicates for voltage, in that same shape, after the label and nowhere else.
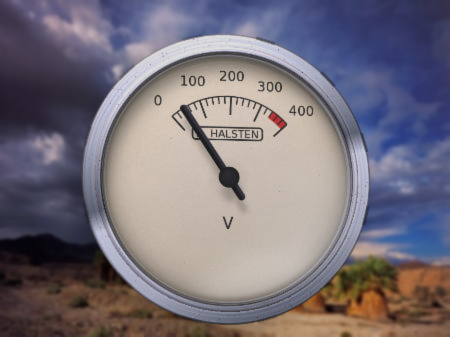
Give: 40,V
